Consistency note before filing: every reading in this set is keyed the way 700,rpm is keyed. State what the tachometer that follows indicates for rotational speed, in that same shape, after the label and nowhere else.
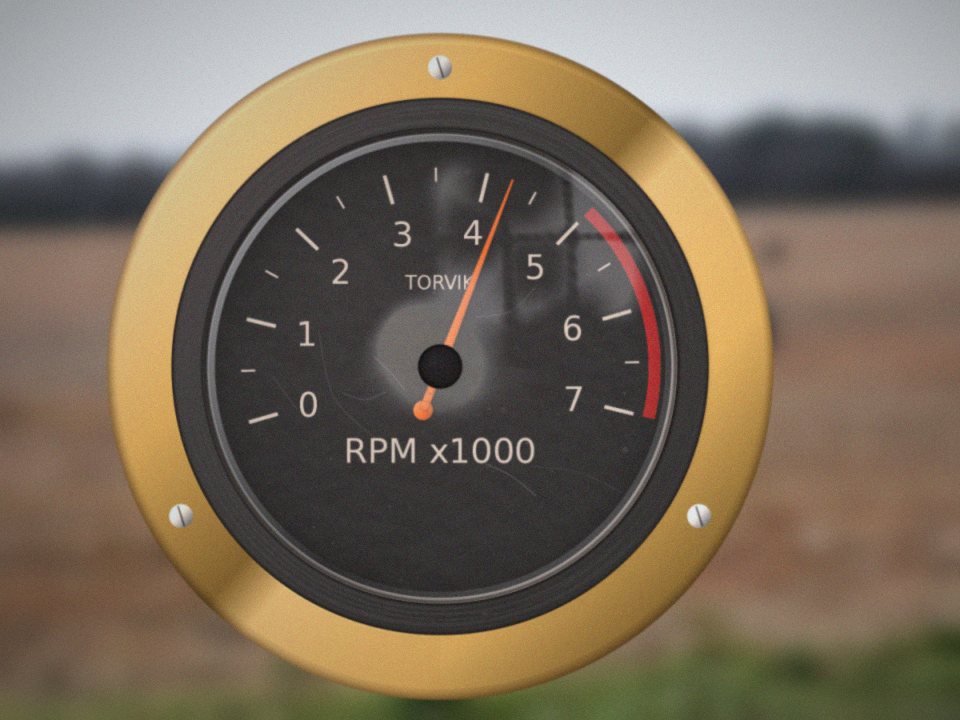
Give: 4250,rpm
